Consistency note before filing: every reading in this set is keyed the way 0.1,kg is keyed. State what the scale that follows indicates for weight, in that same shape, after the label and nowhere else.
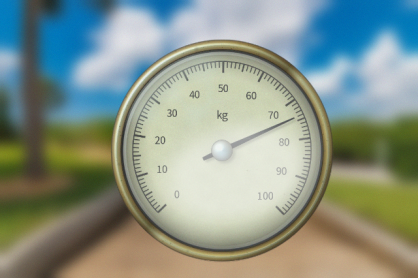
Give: 74,kg
